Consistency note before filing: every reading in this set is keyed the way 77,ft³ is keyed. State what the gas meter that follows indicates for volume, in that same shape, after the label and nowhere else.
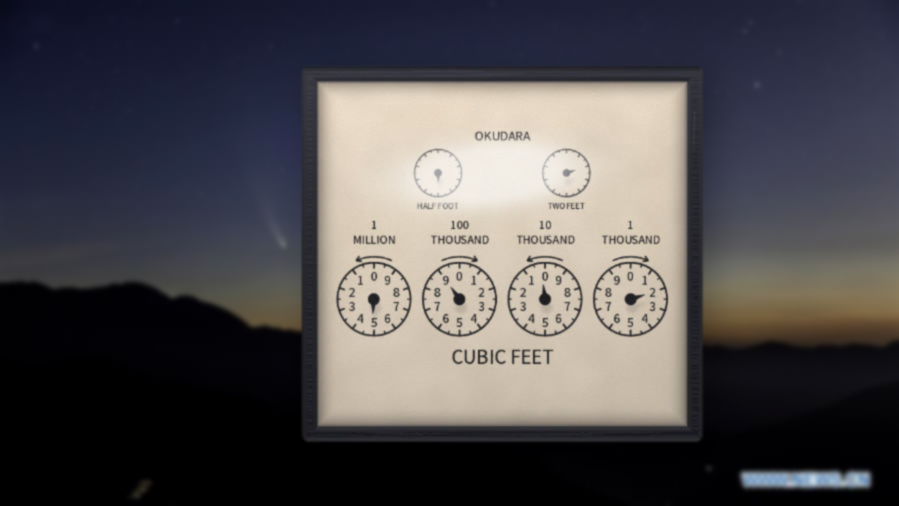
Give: 490200,ft³
